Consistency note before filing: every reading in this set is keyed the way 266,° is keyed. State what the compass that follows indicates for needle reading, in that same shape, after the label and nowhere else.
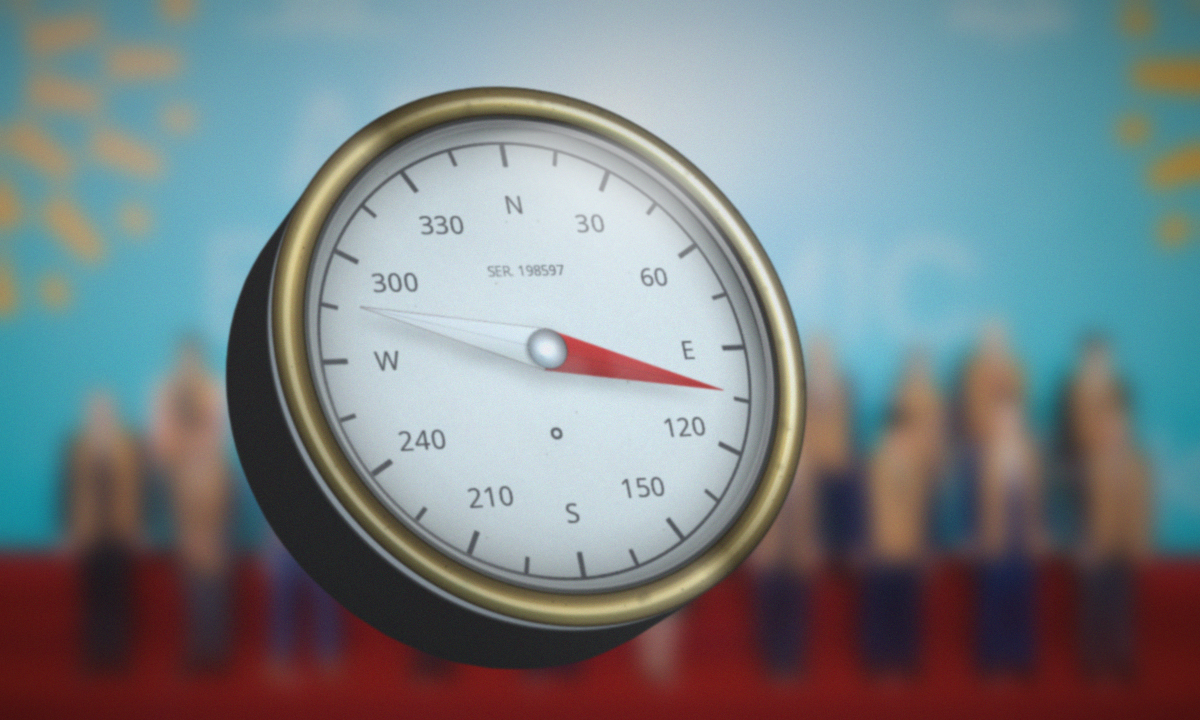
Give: 105,°
